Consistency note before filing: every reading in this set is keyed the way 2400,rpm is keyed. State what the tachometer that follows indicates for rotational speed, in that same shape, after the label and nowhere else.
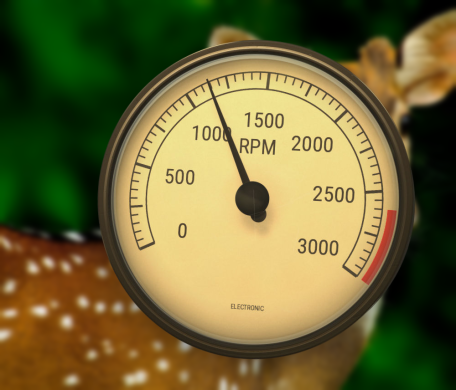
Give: 1150,rpm
